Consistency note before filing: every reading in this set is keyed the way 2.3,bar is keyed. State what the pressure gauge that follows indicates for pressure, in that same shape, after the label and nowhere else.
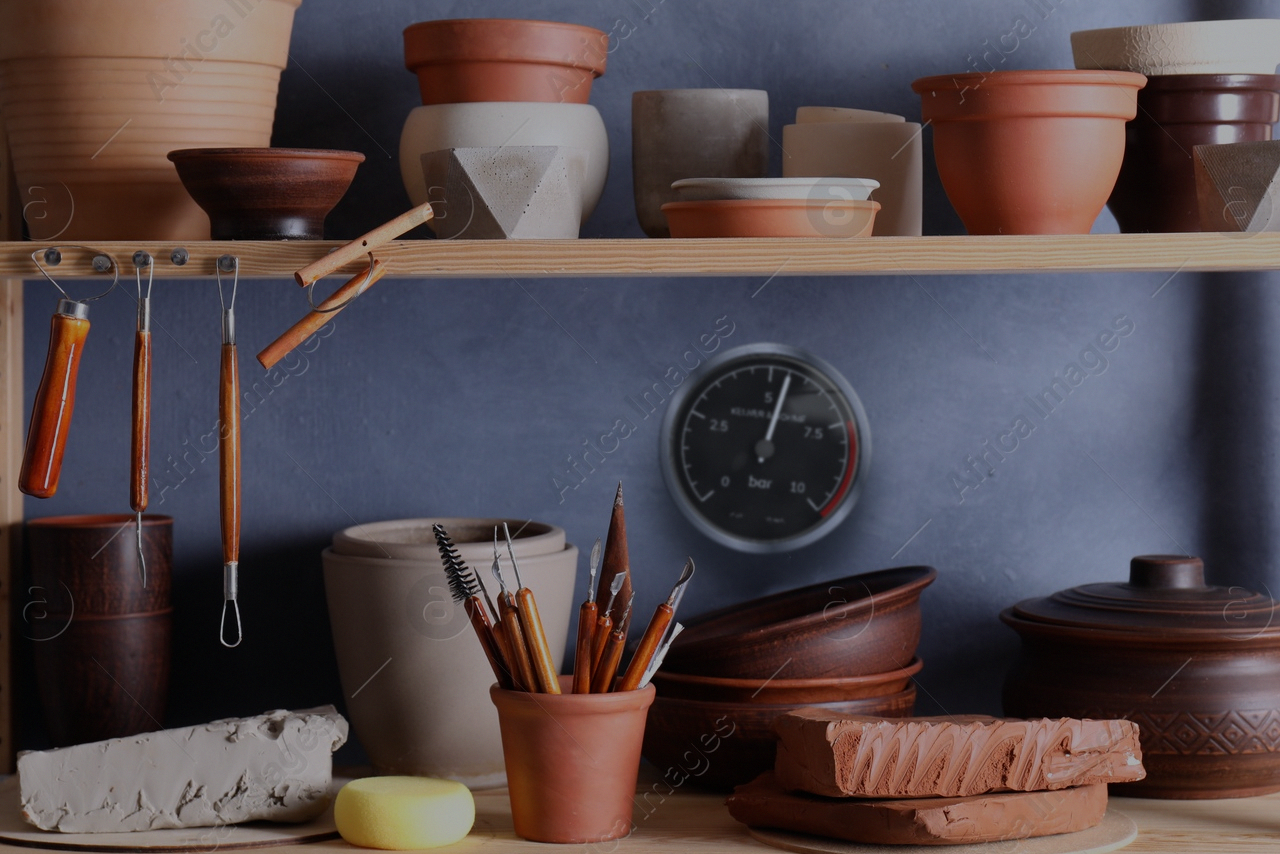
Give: 5.5,bar
